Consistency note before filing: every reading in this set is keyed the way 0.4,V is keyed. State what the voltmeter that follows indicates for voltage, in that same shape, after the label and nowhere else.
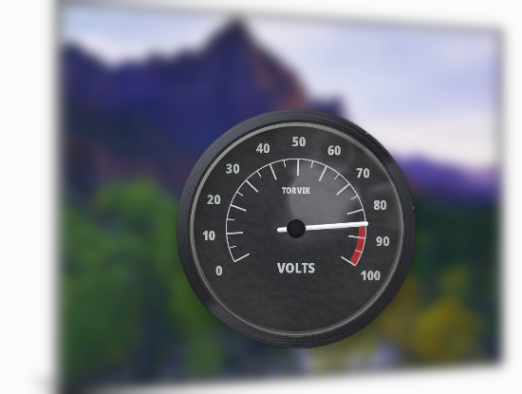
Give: 85,V
